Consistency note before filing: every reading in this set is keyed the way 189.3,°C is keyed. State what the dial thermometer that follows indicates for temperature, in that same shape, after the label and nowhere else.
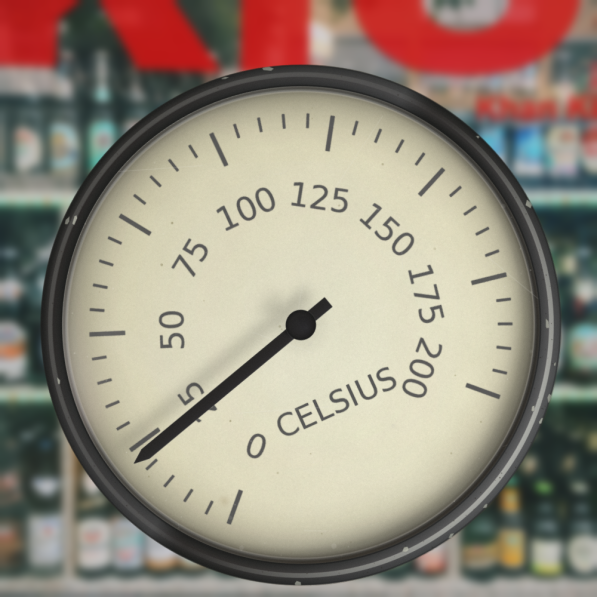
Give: 22.5,°C
